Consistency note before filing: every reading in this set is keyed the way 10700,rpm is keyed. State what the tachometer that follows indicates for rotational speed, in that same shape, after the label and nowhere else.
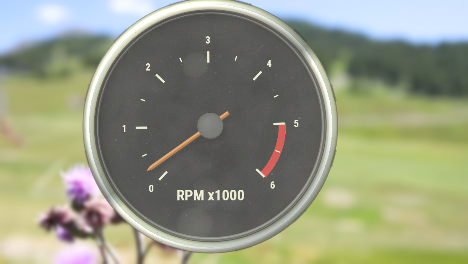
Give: 250,rpm
